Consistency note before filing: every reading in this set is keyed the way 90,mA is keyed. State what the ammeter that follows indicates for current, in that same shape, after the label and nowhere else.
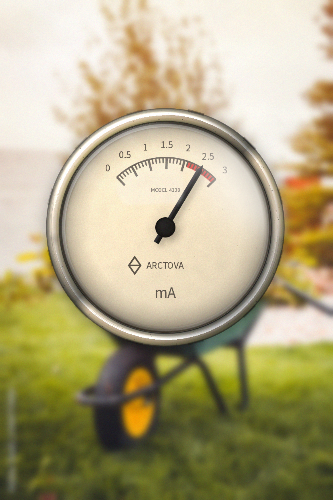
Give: 2.5,mA
